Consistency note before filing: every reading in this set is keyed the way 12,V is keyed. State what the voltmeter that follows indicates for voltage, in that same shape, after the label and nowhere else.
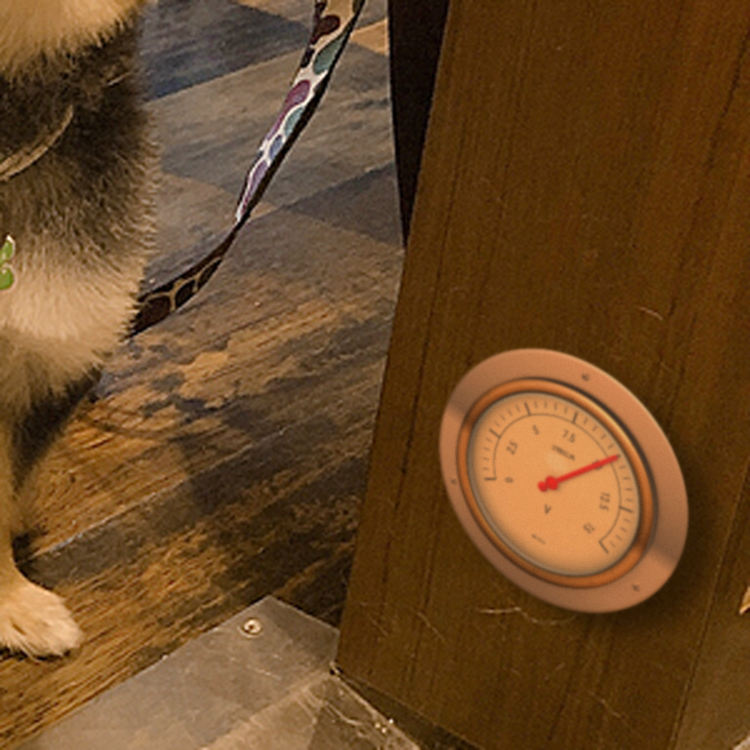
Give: 10,V
